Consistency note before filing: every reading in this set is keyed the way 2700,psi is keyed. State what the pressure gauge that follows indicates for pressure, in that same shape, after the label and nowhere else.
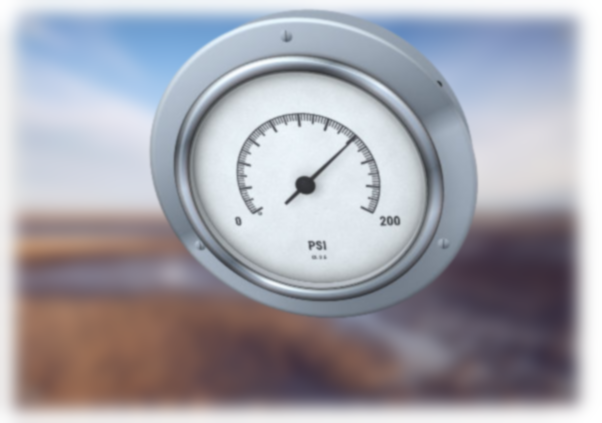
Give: 140,psi
